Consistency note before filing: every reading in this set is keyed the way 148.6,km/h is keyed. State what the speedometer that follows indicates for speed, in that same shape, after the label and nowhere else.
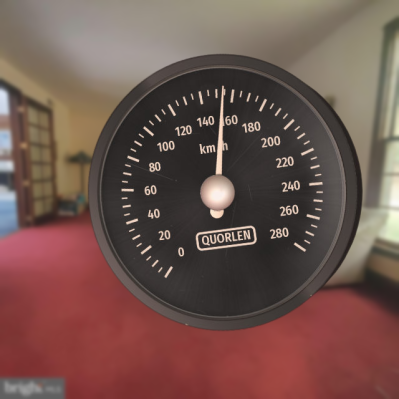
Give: 155,km/h
